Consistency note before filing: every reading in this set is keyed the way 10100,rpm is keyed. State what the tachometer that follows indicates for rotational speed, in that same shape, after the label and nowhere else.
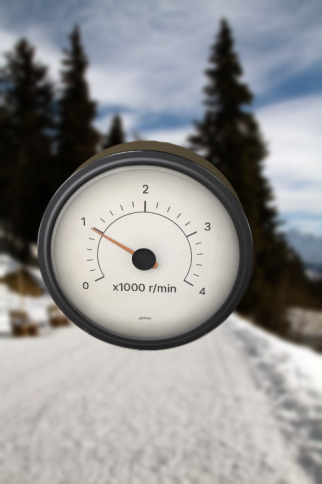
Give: 1000,rpm
